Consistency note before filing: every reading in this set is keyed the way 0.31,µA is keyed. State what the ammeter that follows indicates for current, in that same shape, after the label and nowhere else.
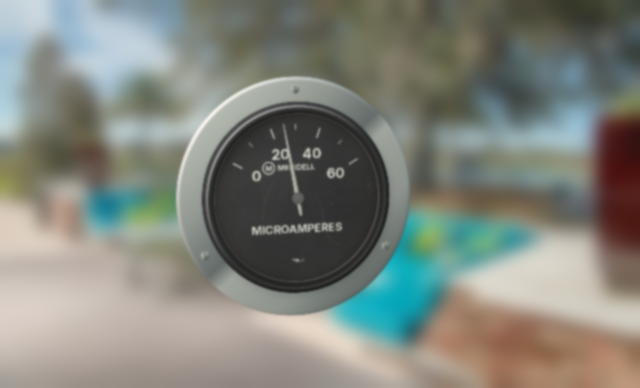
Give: 25,µA
